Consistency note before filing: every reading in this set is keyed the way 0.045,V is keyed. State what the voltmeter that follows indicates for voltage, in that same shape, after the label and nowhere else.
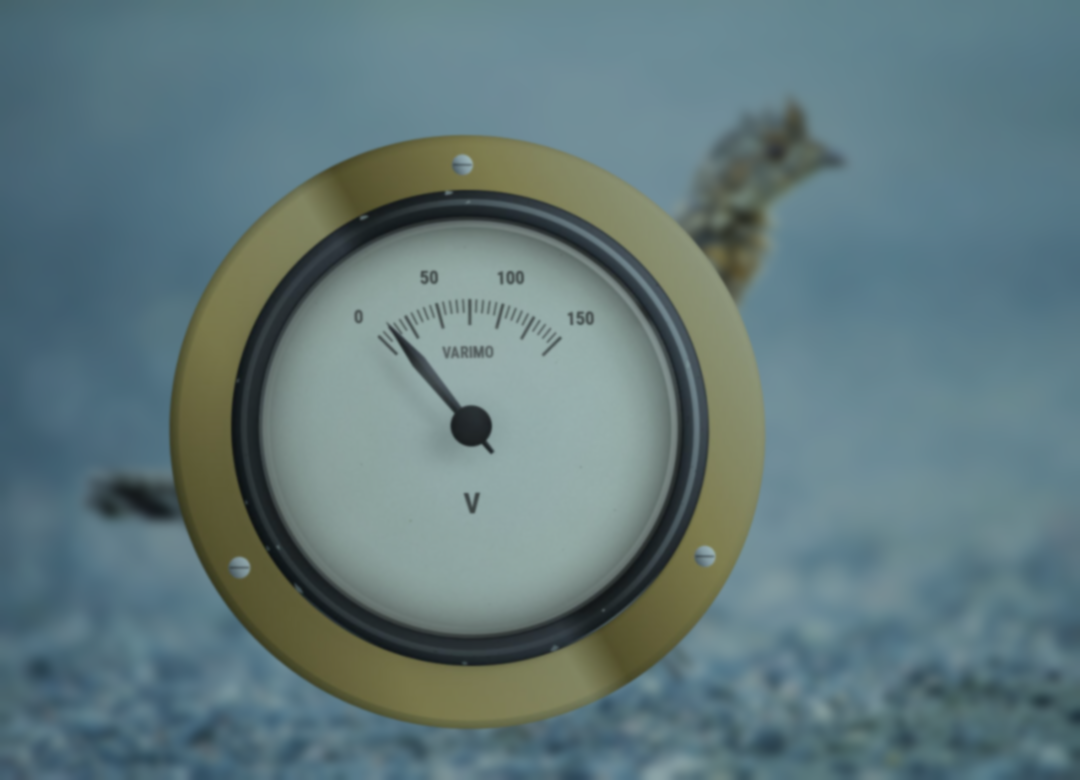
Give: 10,V
